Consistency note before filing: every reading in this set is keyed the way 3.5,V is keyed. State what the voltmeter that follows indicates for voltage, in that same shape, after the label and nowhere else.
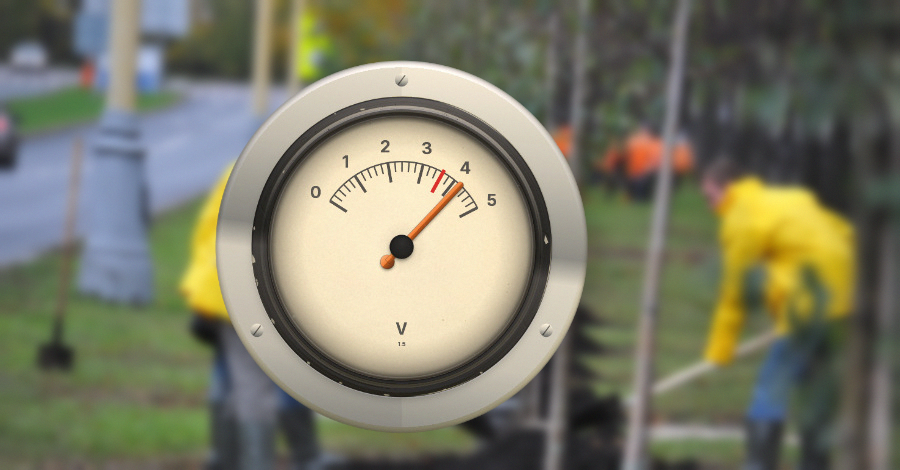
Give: 4.2,V
